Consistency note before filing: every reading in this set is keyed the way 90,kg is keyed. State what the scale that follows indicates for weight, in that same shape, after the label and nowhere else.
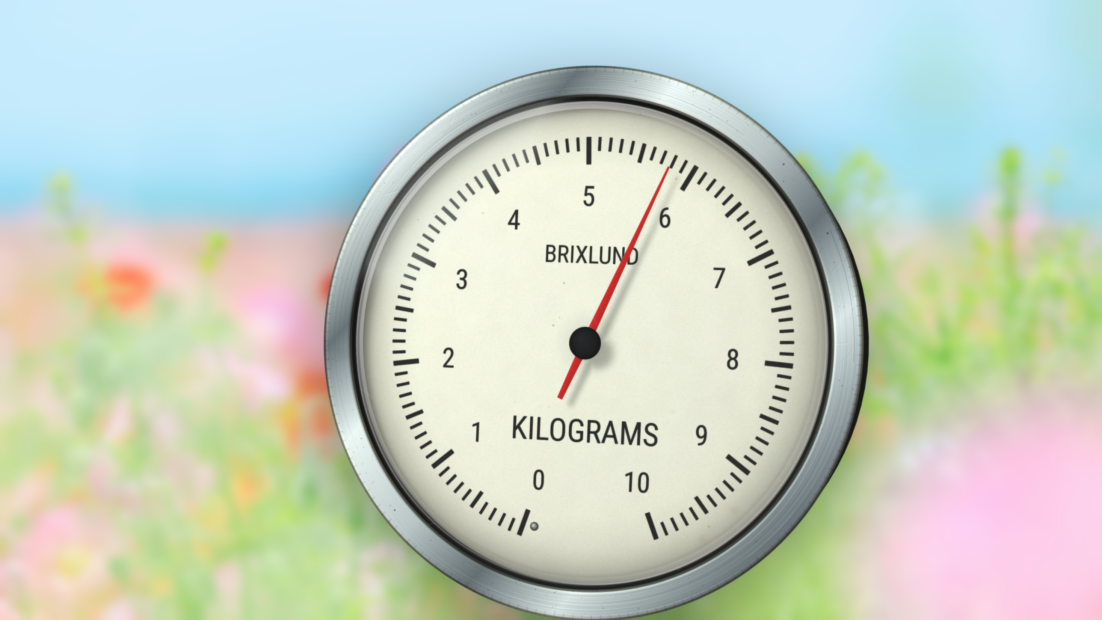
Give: 5.8,kg
